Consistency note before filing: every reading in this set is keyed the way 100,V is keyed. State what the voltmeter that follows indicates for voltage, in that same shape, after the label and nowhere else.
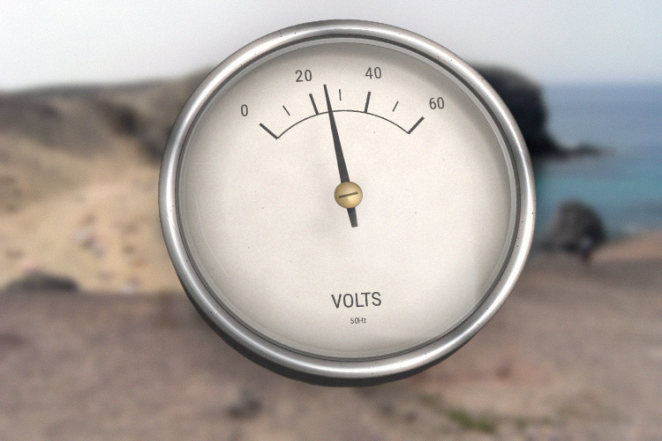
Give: 25,V
